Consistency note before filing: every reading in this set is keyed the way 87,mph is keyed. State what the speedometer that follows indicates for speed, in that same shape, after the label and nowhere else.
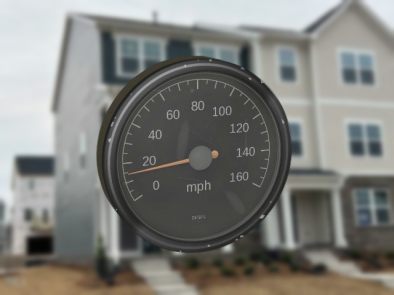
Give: 15,mph
